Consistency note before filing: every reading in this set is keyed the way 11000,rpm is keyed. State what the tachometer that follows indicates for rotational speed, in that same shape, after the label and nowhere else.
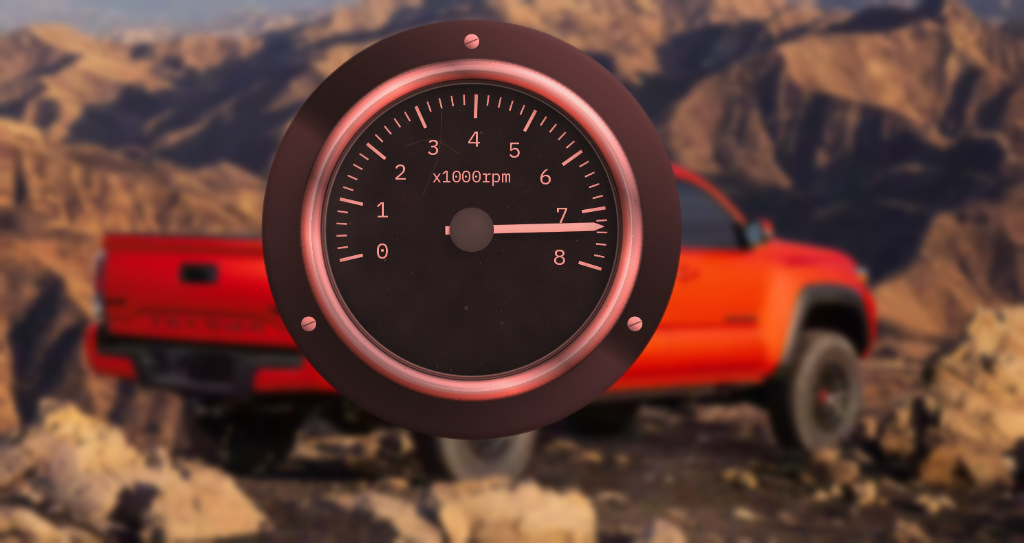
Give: 7300,rpm
